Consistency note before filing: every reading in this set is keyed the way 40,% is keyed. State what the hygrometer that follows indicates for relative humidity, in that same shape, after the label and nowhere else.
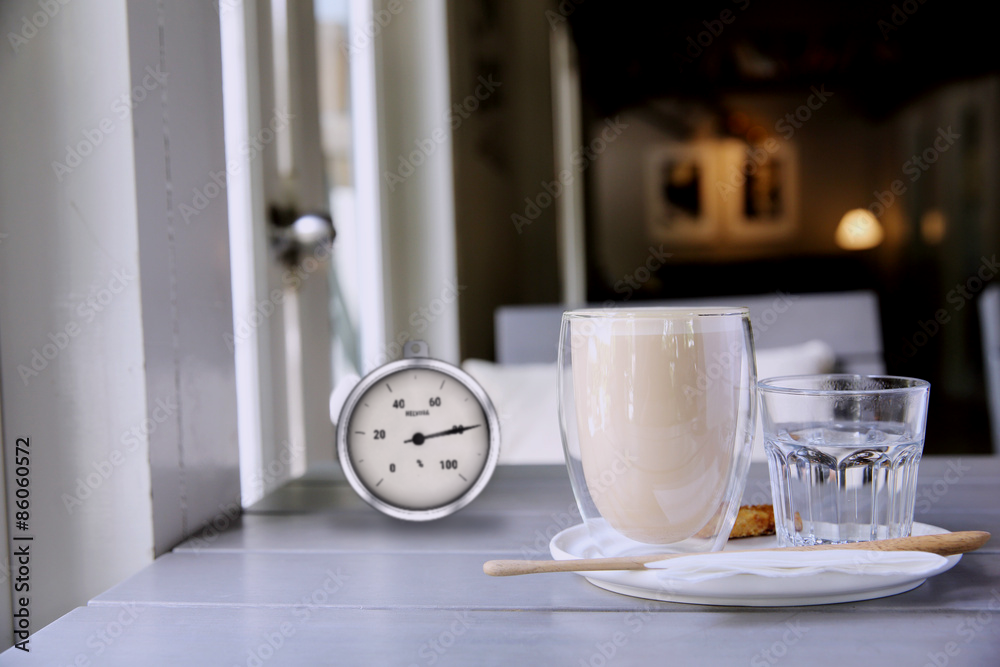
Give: 80,%
